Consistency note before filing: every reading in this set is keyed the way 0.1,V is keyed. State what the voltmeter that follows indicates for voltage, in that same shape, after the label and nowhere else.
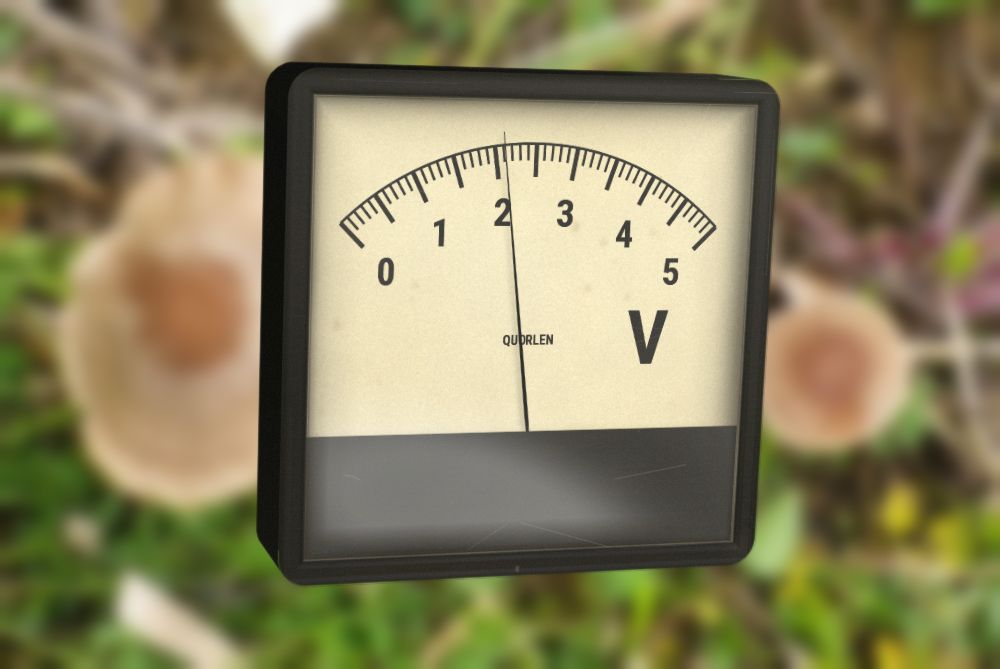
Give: 2.1,V
